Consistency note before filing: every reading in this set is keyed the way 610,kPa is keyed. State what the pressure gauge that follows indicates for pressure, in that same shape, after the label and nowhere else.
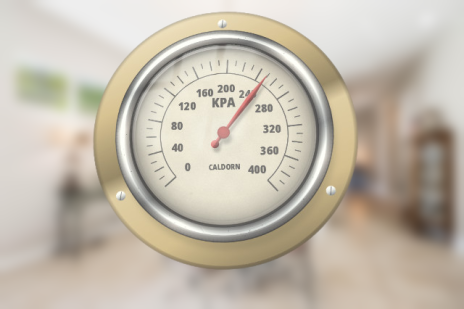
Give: 250,kPa
